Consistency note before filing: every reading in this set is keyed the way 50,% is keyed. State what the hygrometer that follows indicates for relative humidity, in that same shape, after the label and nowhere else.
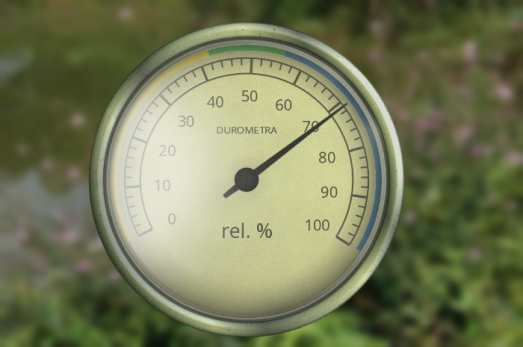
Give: 71,%
